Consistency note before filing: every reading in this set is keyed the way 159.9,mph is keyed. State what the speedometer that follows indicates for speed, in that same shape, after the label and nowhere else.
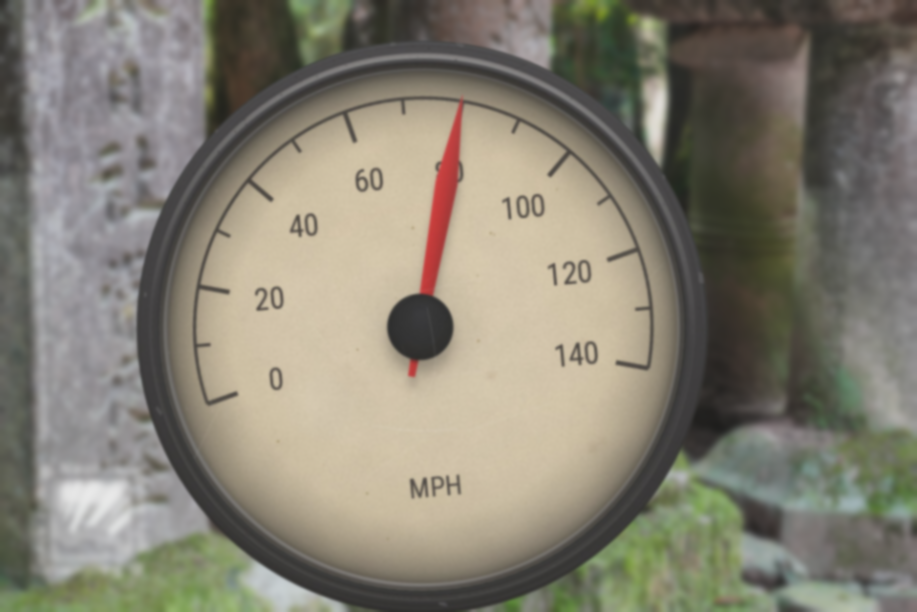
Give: 80,mph
